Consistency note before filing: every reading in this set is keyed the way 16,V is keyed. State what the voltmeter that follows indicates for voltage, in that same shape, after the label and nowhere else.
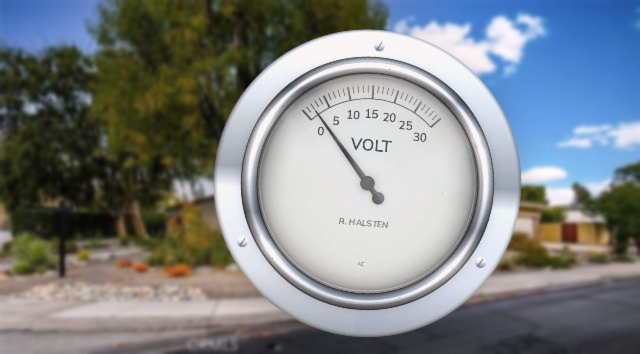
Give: 2,V
